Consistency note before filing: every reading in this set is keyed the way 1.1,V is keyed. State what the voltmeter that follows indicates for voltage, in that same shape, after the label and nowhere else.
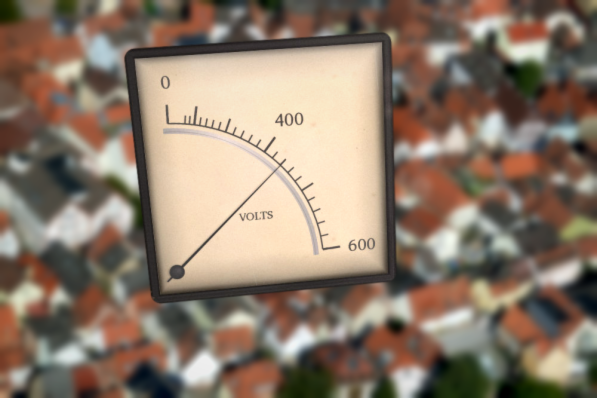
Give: 440,V
